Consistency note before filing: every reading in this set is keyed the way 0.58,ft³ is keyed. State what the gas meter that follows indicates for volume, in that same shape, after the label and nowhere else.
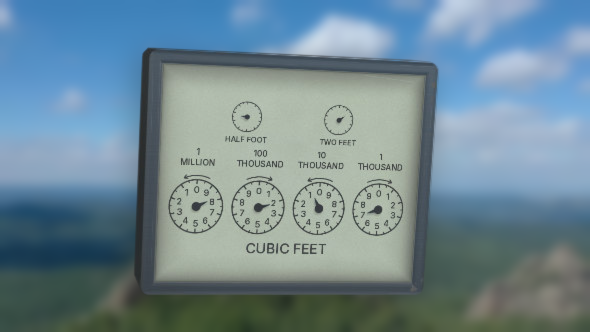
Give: 820700,ft³
